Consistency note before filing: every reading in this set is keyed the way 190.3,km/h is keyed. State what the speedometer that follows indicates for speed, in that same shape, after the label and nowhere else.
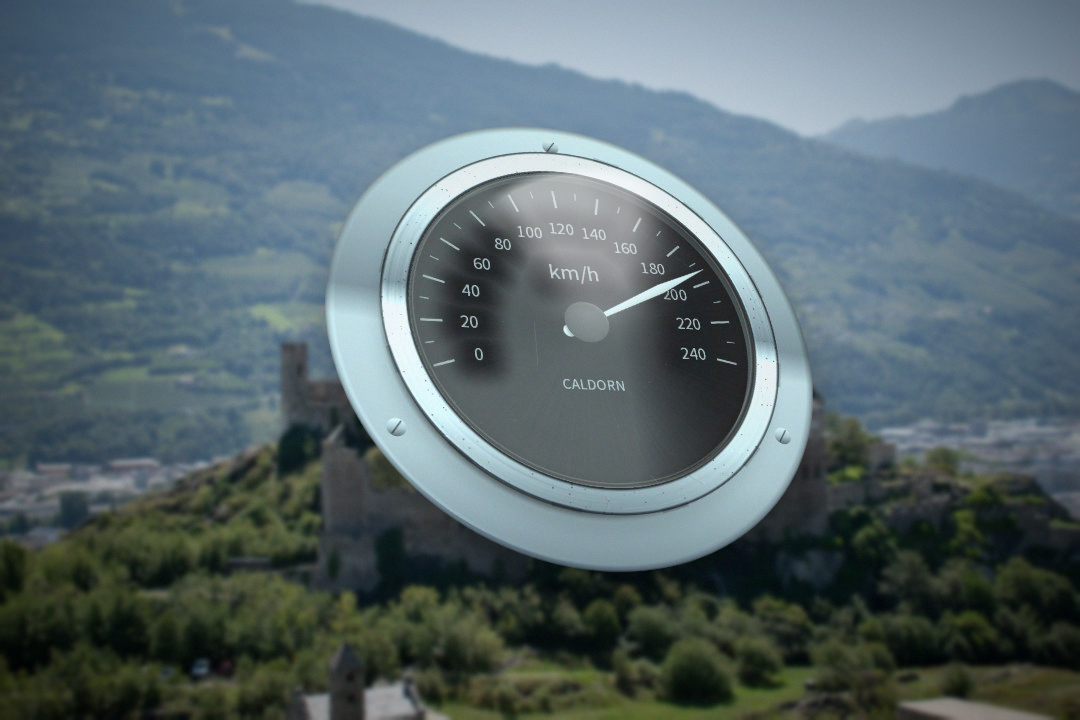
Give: 195,km/h
